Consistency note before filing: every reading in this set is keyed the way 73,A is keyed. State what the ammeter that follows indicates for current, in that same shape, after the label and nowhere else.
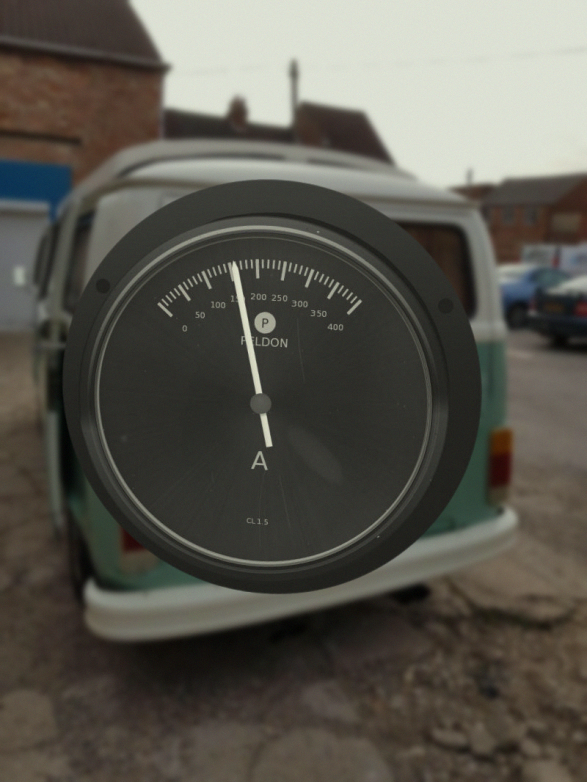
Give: 160,A
